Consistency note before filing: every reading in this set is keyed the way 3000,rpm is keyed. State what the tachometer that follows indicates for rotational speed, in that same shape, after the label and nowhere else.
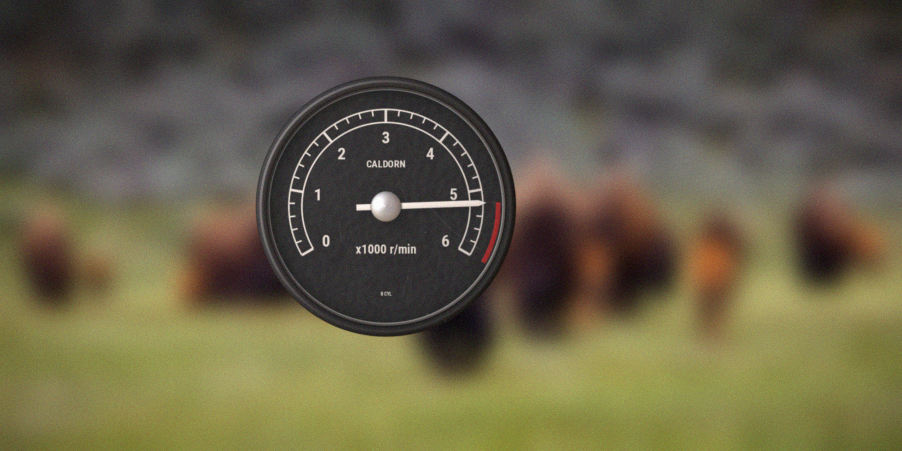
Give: 5200,rpm
